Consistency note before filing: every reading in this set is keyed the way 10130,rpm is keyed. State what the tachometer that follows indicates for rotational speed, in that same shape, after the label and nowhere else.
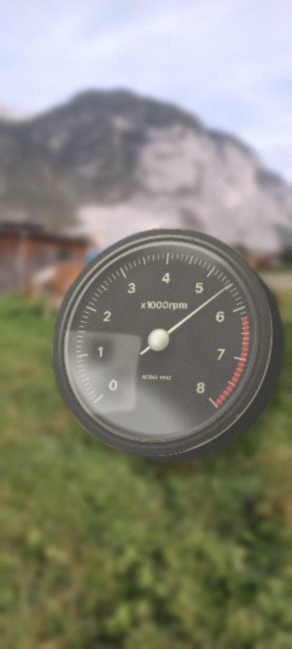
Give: 5500,rpm
